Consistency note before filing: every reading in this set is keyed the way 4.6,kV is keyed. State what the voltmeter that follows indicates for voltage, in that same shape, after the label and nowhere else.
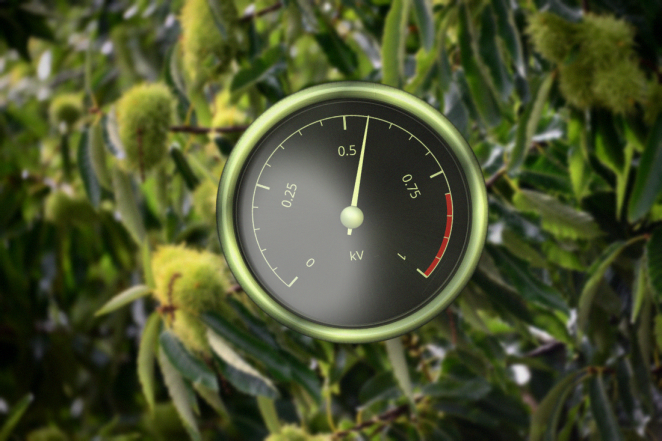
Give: 0.55,kV
